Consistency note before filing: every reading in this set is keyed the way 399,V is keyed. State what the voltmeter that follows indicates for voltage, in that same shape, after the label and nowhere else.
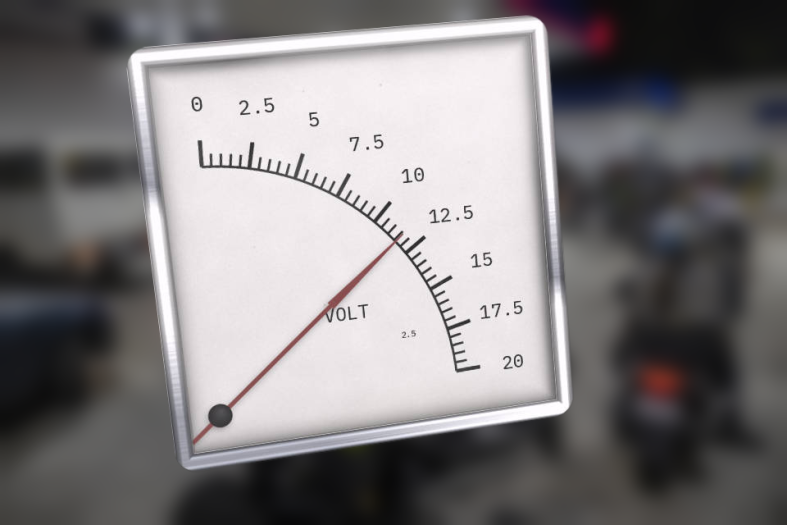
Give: 11.5,V
